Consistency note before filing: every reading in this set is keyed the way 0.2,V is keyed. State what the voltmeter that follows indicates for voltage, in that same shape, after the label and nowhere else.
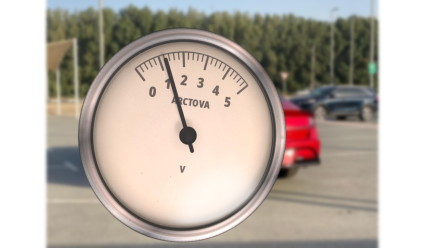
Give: 1.2,V
